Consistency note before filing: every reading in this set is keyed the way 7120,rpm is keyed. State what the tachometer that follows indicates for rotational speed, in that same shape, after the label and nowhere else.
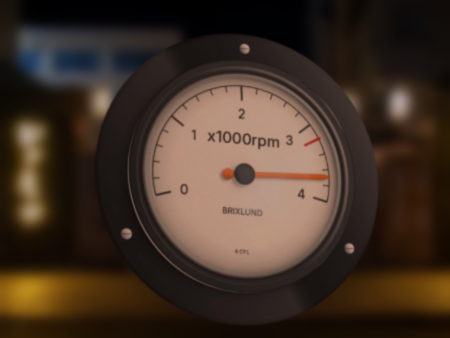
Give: 3700,rpm
